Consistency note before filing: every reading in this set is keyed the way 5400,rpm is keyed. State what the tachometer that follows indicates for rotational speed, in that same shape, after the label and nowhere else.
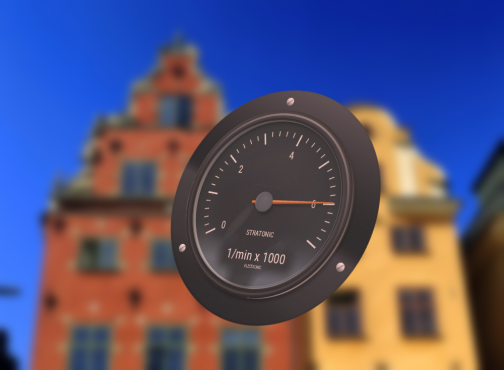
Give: 6000,rpm
